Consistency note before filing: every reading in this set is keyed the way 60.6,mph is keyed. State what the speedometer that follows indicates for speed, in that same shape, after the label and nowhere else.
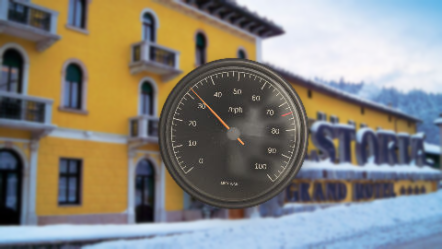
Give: 32,mph
